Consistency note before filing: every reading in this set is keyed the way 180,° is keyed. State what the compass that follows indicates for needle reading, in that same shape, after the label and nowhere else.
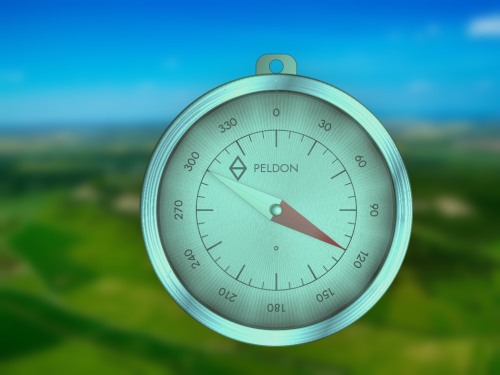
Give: 120,°
